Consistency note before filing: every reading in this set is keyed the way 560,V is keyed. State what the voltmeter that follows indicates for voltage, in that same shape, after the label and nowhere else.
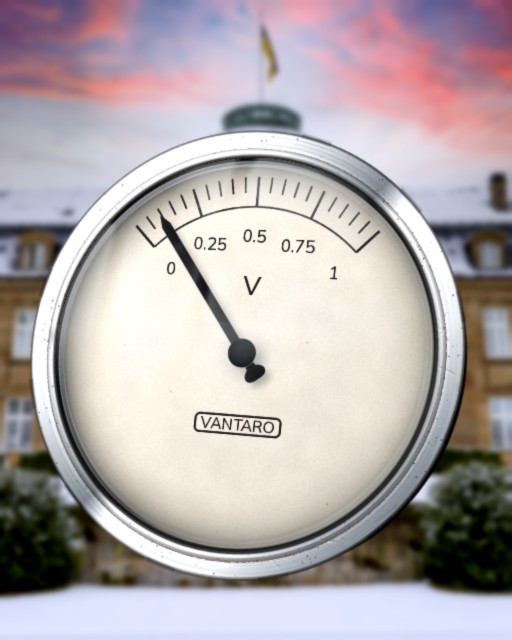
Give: 0.1,V
